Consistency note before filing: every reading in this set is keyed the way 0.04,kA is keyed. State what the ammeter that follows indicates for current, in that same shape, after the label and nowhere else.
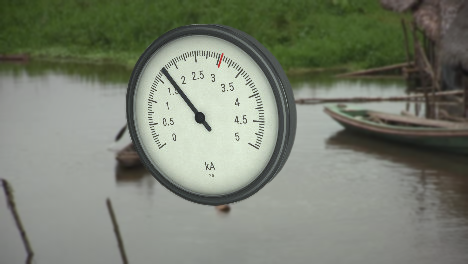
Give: 1.75,kA
